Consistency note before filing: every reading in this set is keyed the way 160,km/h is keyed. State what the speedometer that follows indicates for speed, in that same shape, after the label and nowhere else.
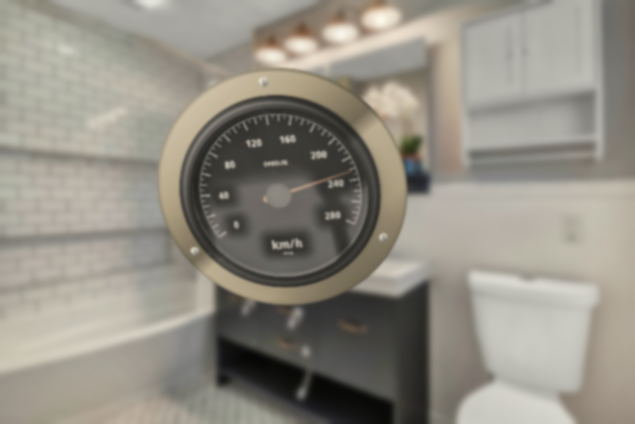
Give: 230,km/h
